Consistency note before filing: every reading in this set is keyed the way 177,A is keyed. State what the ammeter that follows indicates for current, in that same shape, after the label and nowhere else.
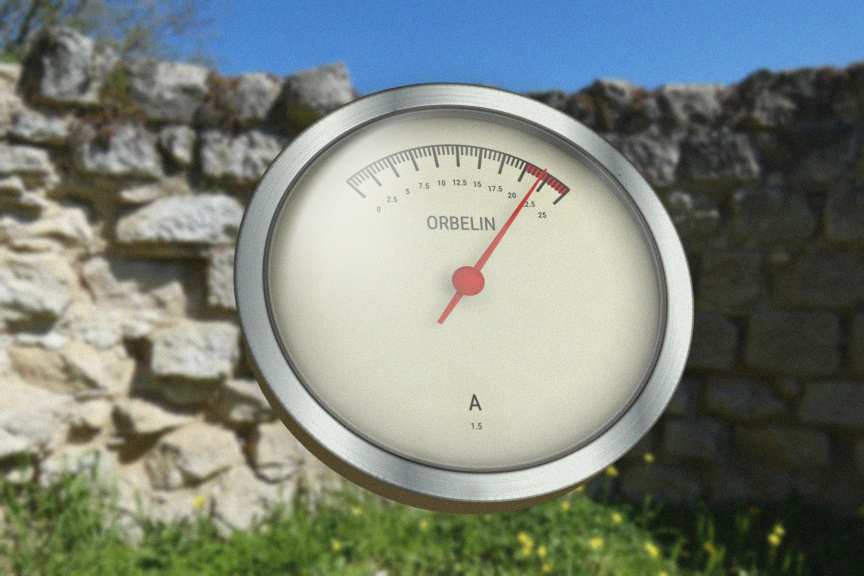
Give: 22,A
